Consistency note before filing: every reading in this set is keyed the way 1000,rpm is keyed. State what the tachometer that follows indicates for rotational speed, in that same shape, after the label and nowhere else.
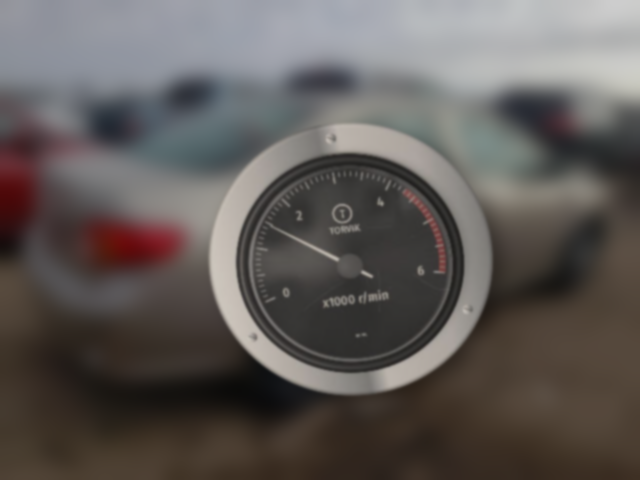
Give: 1500,rpm
